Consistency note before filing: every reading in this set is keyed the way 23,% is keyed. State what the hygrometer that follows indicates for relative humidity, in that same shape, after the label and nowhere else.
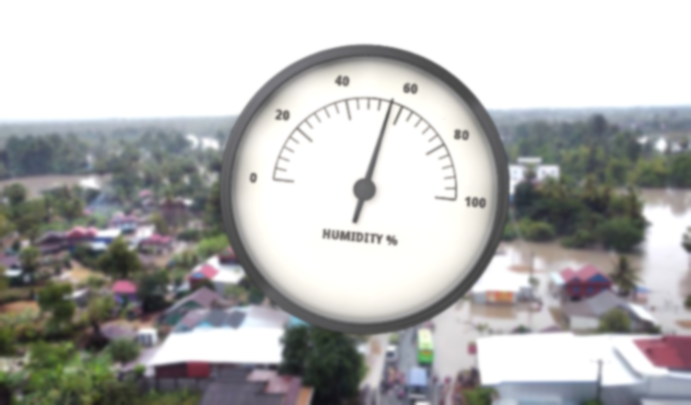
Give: 56,%
